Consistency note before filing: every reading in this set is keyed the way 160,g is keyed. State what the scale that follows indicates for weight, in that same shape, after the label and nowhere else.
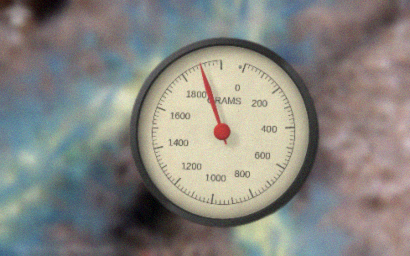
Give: 1900,g
